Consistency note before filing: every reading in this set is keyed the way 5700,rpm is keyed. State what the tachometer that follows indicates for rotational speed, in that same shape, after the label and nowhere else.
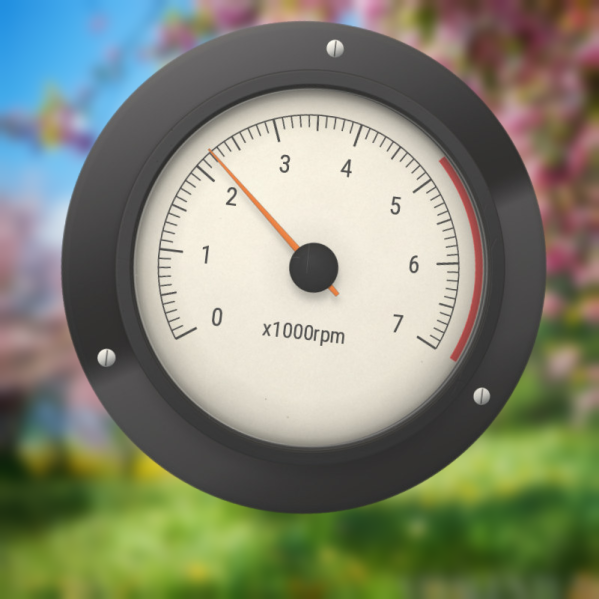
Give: 2200,rpm
